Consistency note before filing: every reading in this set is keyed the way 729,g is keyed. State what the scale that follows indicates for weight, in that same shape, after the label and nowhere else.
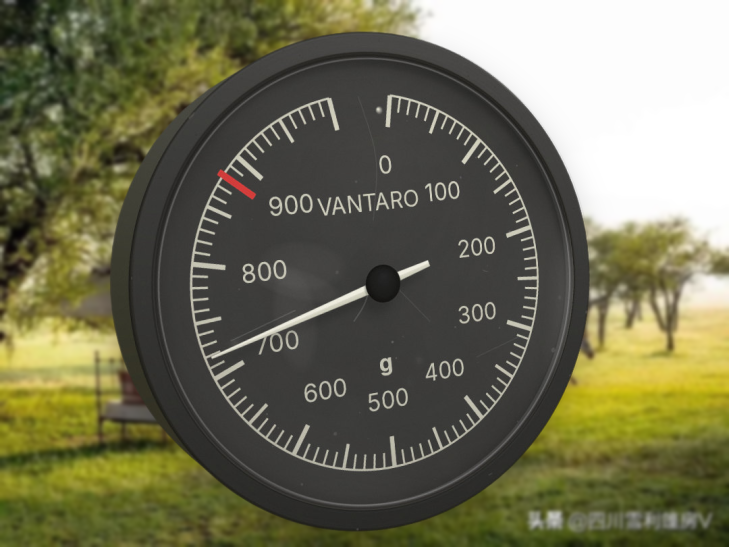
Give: 720,g
